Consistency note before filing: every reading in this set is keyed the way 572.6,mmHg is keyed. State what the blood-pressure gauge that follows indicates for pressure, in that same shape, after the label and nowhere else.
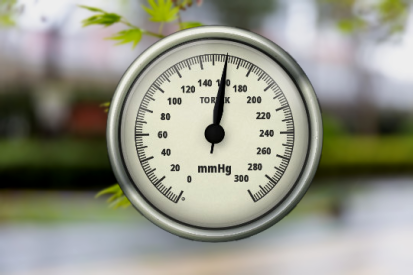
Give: 160,mmHg
